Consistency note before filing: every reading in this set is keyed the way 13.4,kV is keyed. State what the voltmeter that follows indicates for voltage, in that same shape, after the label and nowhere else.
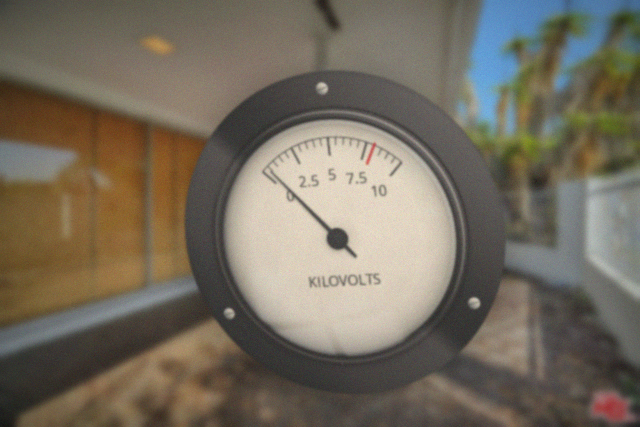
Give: 0.5,kV
